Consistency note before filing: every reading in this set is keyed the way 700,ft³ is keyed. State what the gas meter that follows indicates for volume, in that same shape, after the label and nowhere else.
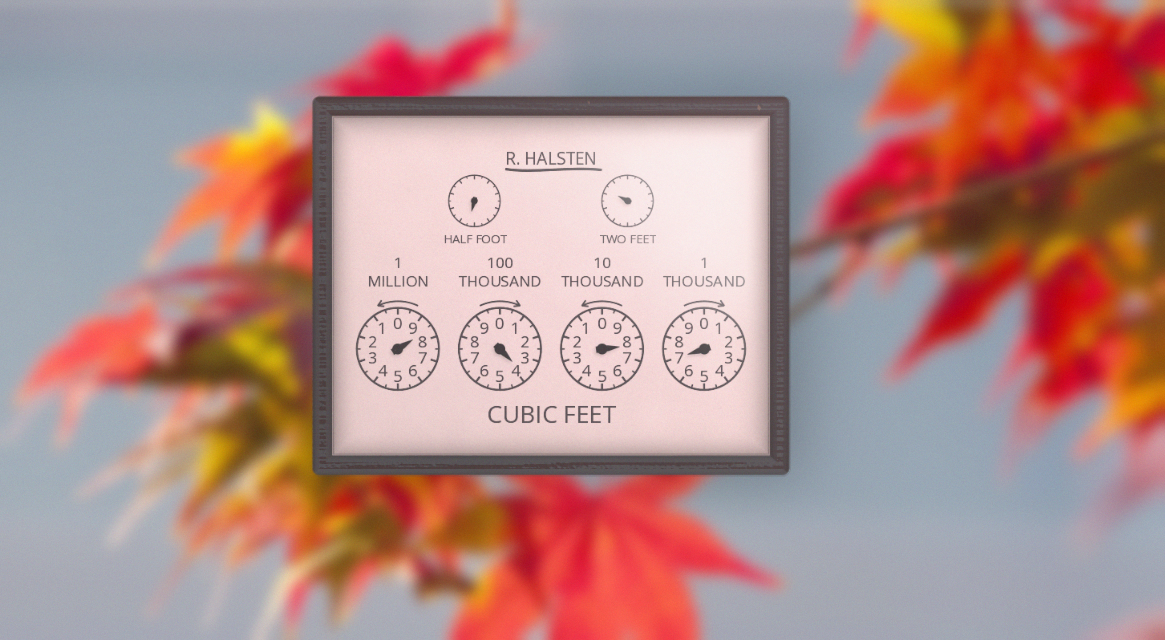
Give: 837700,ft³
